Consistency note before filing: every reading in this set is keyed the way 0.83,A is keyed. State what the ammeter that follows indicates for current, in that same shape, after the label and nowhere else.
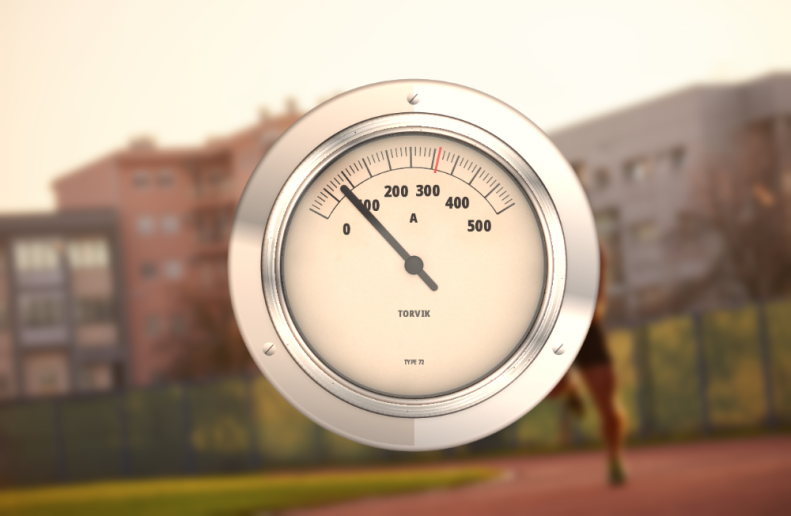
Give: 80,A
